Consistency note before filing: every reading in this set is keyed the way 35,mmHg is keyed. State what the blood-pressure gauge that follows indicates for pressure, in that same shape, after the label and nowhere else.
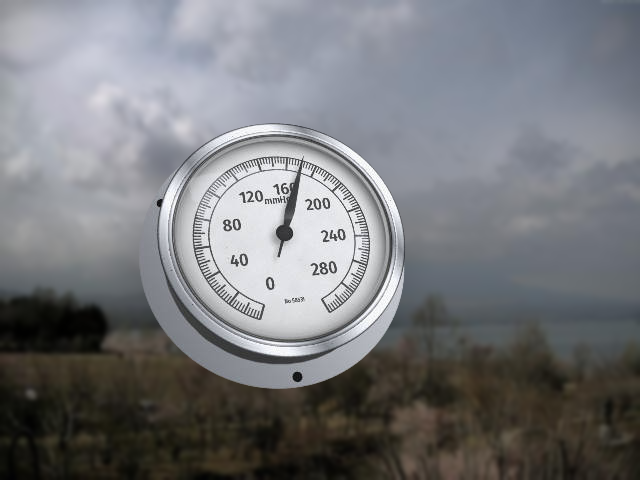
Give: 170,mmHg
